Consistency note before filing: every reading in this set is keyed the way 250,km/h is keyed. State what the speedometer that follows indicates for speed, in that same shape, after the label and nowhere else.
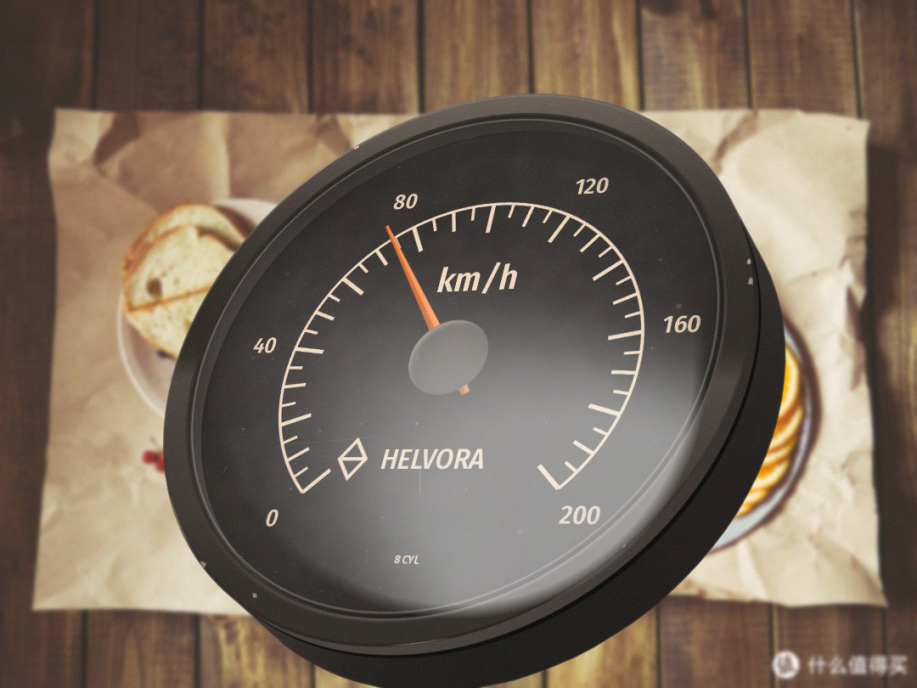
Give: 75,km/h
